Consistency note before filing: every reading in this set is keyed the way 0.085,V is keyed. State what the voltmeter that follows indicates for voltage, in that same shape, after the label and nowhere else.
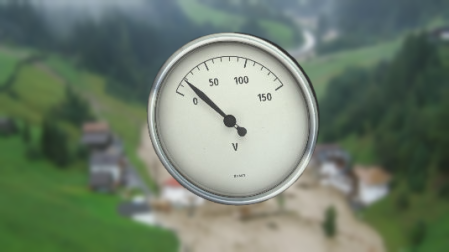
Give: 20,V
